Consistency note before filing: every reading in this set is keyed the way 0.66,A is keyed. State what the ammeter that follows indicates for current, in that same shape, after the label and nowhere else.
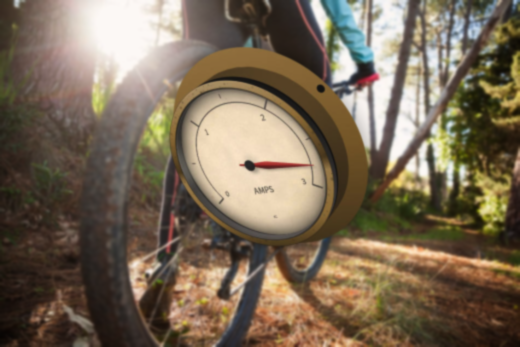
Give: 2.75,A
